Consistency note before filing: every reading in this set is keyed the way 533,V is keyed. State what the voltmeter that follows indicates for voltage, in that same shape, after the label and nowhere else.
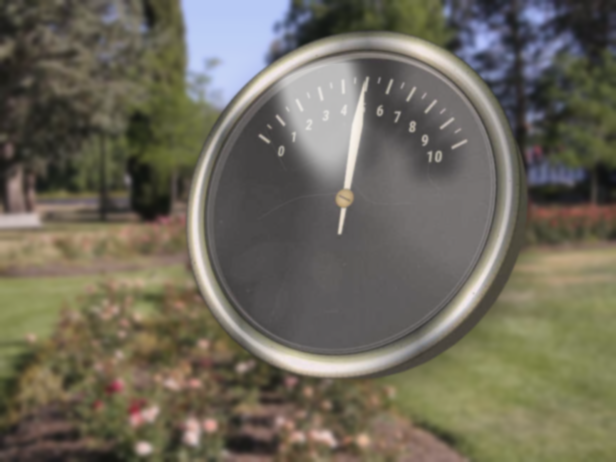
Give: 5,V
